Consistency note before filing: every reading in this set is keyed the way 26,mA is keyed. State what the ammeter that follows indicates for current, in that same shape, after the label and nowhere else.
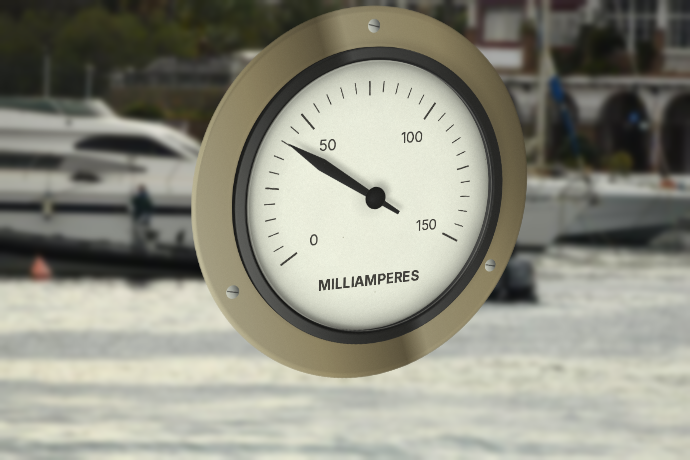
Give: 40,mA
